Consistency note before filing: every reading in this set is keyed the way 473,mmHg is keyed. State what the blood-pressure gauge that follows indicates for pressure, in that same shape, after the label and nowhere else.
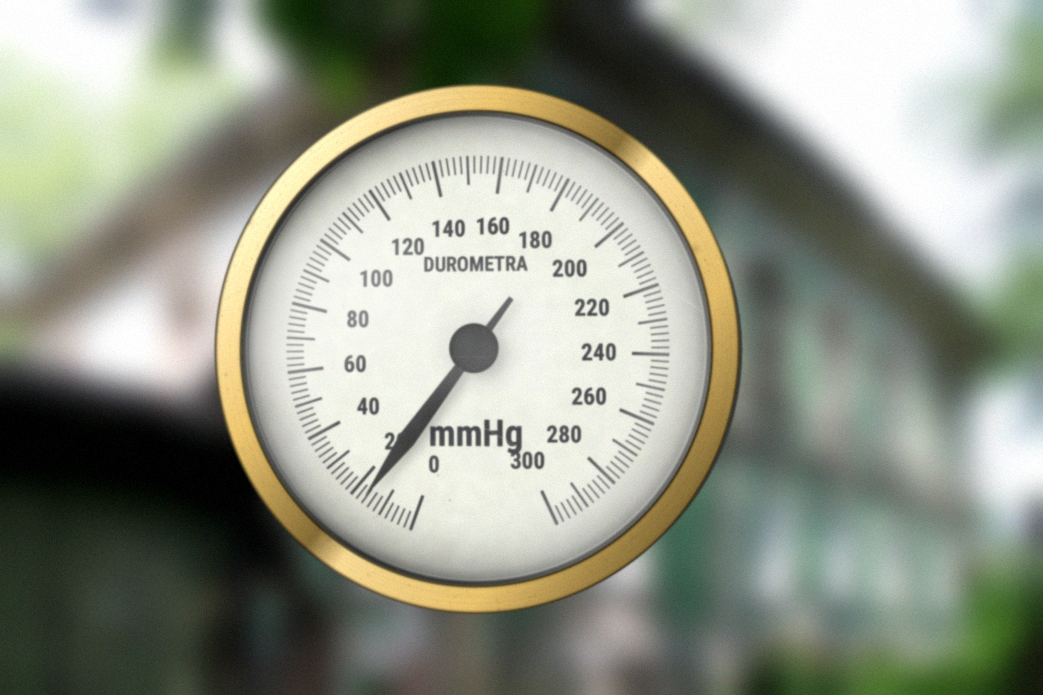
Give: 16,mmHg
